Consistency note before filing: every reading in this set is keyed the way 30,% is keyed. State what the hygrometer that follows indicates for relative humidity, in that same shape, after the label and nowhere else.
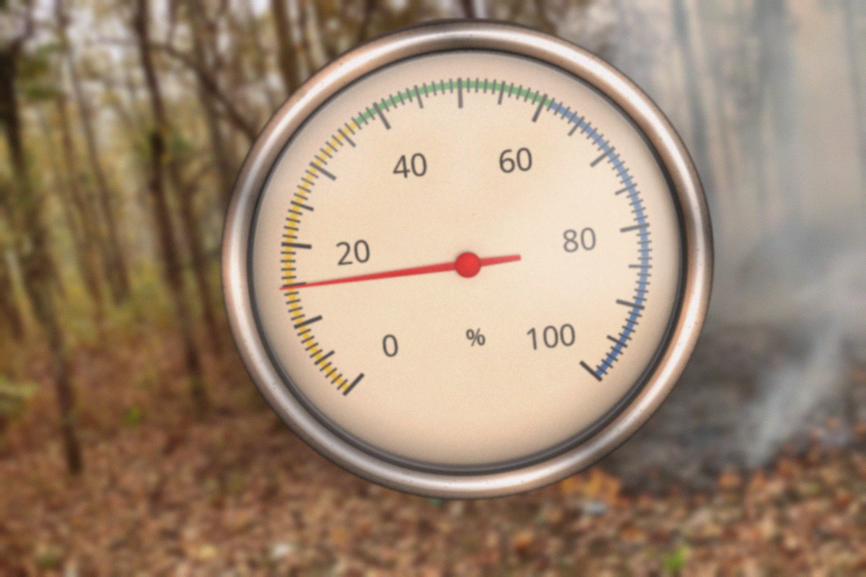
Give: 15,%
